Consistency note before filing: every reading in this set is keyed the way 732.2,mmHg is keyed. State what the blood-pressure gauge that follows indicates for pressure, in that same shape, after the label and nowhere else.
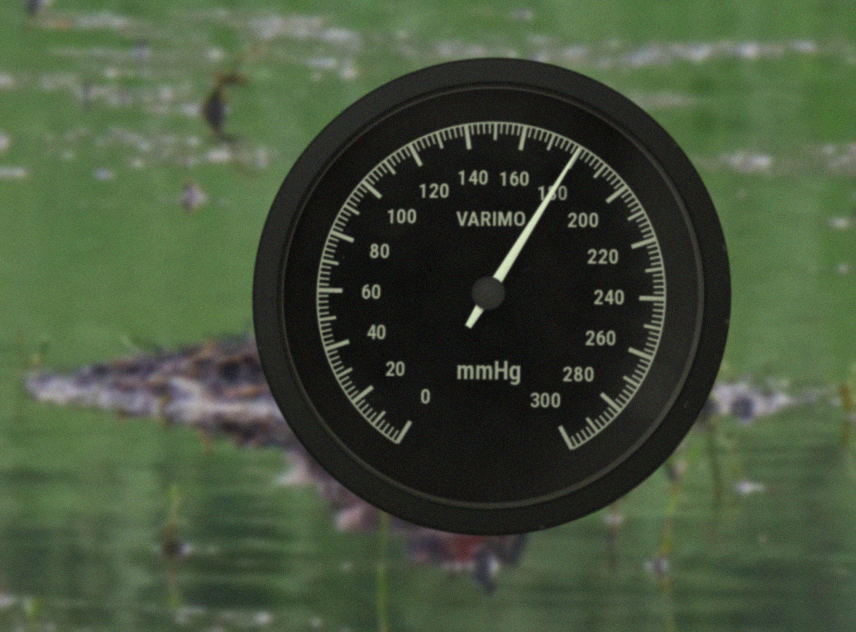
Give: 180,mmHg
